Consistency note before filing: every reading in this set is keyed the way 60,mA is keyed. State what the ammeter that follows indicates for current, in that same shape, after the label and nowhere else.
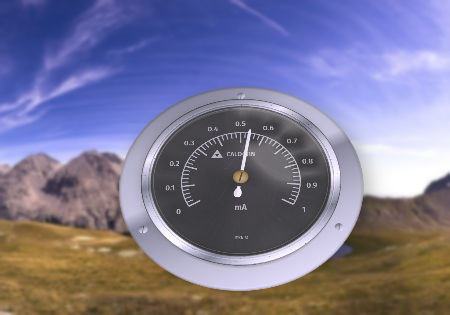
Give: 0.54,mA
